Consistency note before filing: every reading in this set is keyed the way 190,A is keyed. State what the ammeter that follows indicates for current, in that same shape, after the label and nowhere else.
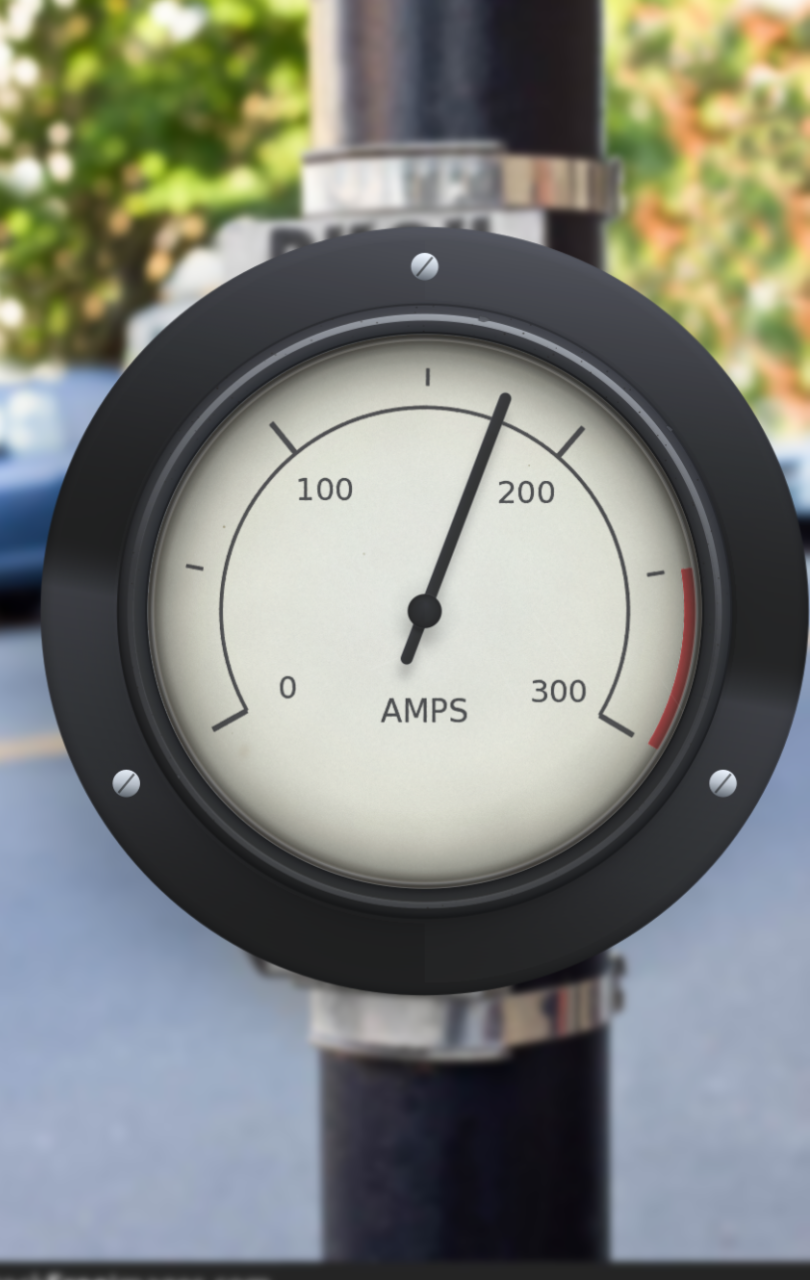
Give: 175,A
